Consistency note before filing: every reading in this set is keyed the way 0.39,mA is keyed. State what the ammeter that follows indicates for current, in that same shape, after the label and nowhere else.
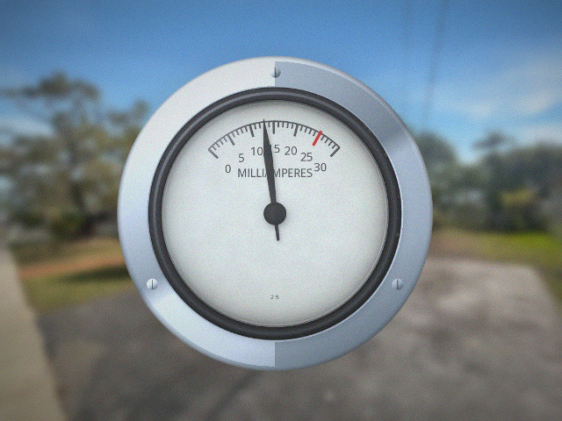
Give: 13,mA
